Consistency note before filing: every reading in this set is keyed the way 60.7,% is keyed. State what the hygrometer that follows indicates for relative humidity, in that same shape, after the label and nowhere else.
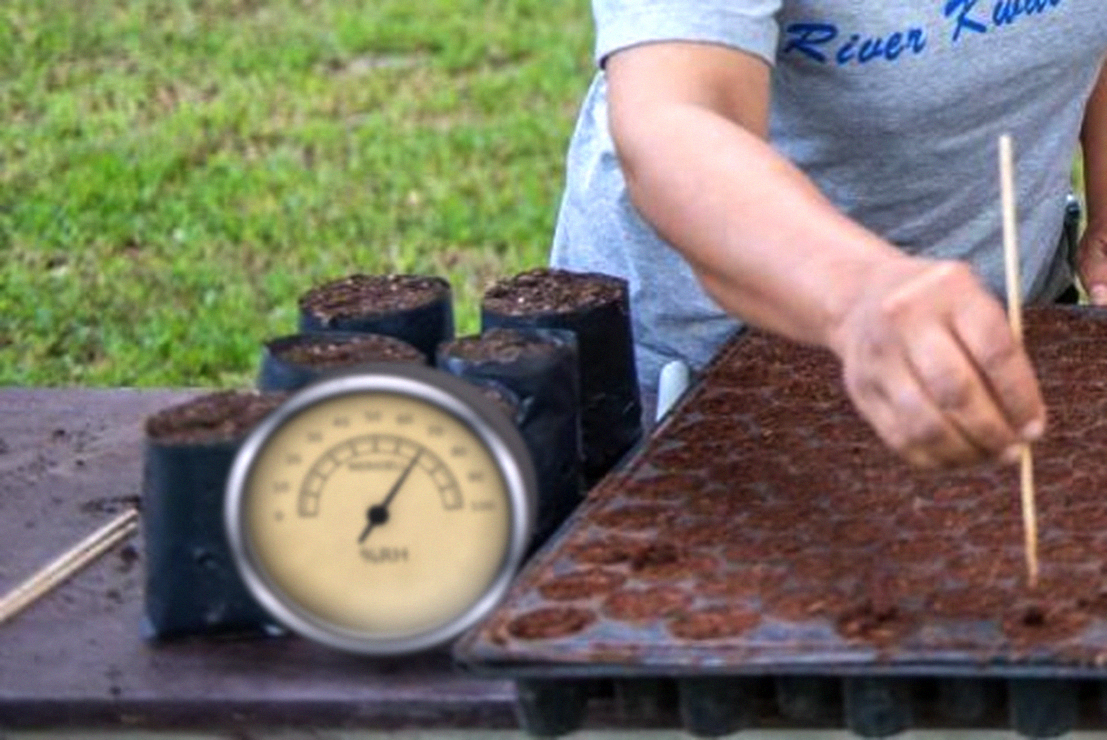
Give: 70,%
